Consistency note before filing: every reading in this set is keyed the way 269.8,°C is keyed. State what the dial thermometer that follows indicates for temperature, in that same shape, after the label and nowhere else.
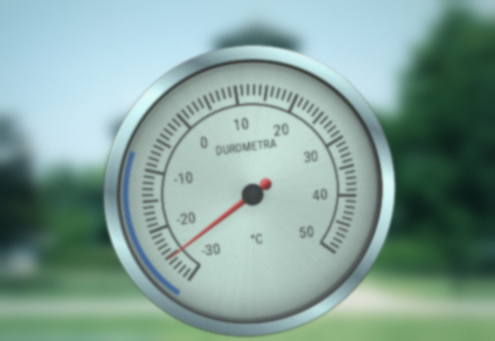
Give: -25,°C
